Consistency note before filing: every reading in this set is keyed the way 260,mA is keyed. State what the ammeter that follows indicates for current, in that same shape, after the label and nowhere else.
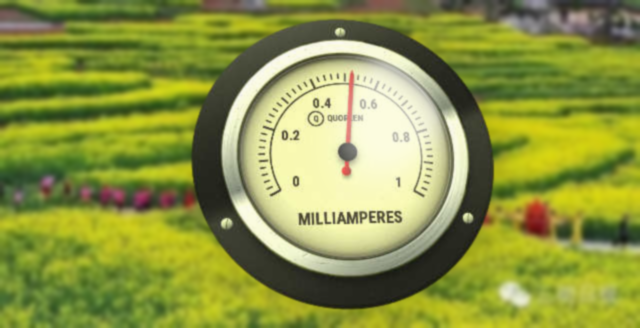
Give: 0.52,mA
